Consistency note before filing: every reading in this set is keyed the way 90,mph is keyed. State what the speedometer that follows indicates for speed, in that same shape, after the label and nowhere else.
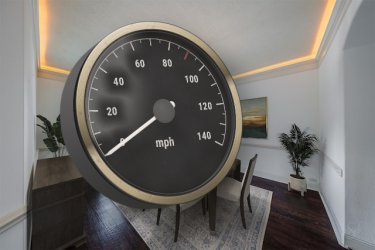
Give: 0,mph
